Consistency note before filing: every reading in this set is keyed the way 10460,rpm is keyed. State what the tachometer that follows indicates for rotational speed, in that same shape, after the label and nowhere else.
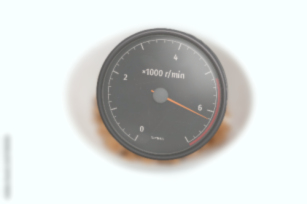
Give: 6200,rpm
